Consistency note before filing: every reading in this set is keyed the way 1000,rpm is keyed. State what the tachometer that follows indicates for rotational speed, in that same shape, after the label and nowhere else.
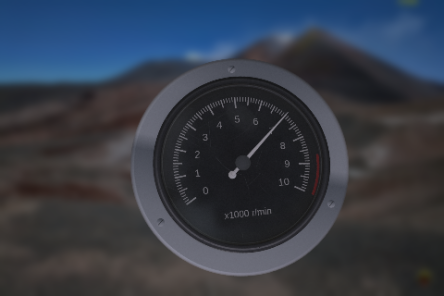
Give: 7000,rpm
